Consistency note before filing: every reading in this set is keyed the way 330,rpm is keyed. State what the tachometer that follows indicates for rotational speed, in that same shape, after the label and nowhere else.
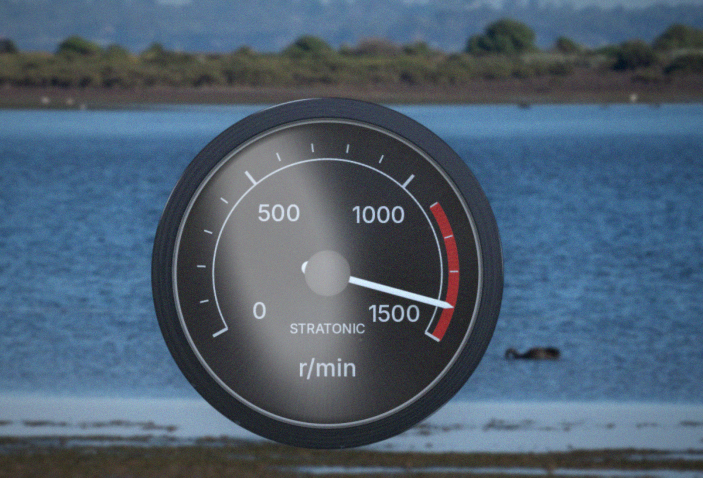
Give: 1400,rpm
